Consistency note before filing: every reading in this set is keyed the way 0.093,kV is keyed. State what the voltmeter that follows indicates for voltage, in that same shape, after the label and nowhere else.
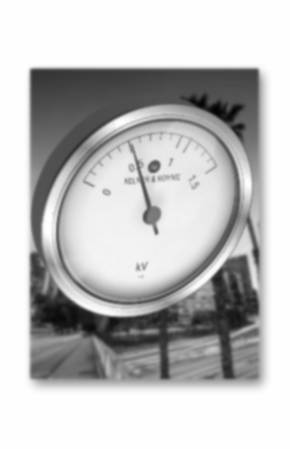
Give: 0.5,kV
